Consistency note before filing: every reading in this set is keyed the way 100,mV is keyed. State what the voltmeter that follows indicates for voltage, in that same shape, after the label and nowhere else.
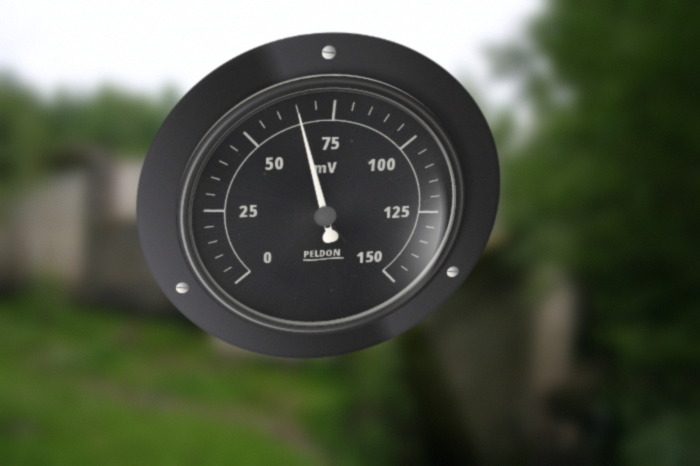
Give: 65,mV
